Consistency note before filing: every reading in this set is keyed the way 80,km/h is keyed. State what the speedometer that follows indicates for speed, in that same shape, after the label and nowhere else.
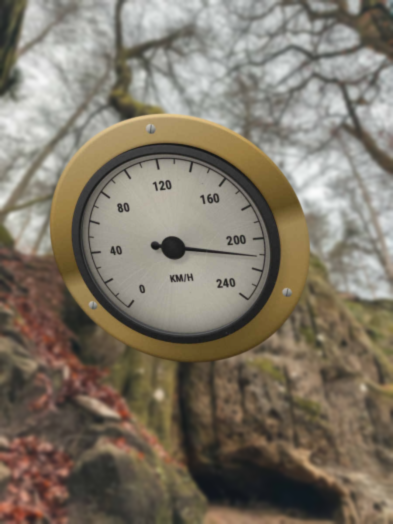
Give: 210,km/h
